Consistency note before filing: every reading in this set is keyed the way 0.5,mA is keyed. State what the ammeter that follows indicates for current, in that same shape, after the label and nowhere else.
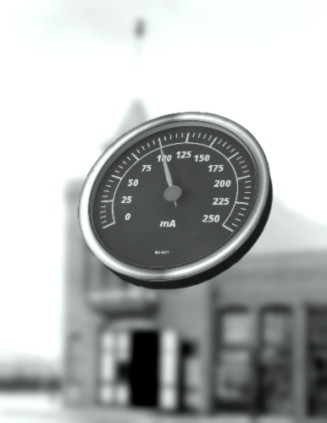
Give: 100,mA
